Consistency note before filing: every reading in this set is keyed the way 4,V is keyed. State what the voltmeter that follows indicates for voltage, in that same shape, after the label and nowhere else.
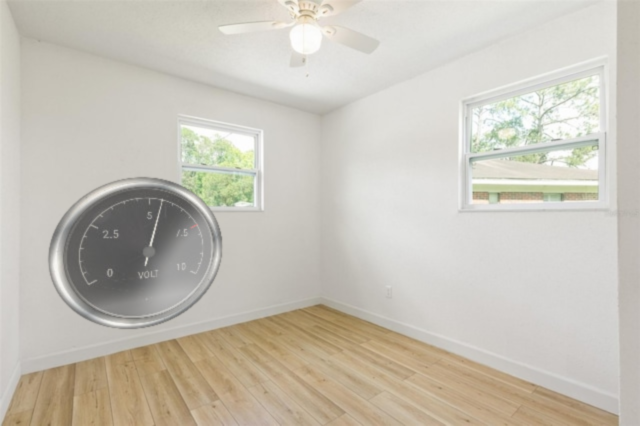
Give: 5.5,V
